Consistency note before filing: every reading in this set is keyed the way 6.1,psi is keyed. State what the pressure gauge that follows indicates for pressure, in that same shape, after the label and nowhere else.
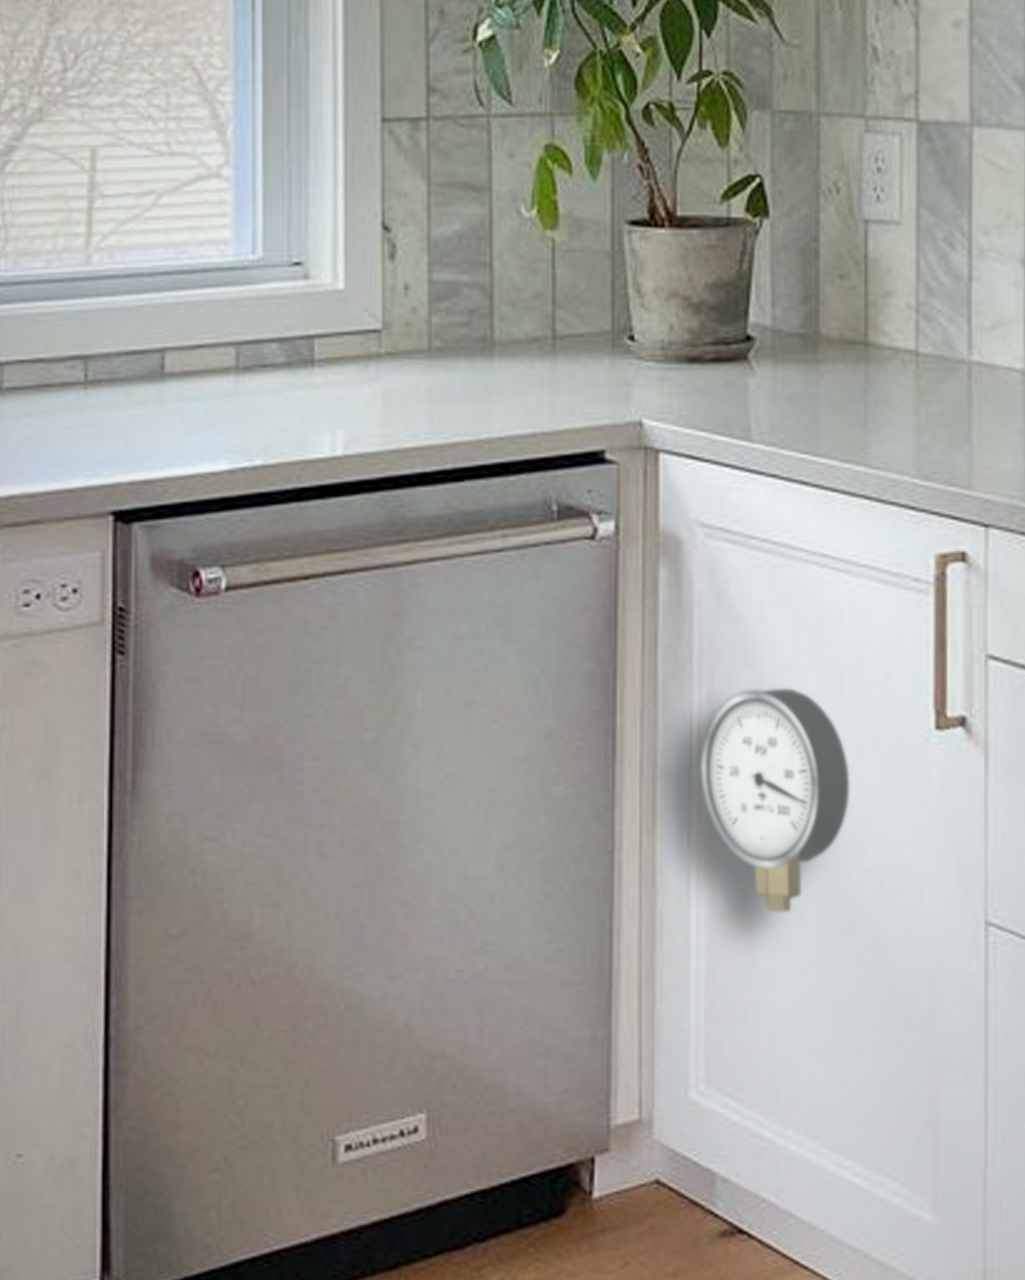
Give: 90,psi
